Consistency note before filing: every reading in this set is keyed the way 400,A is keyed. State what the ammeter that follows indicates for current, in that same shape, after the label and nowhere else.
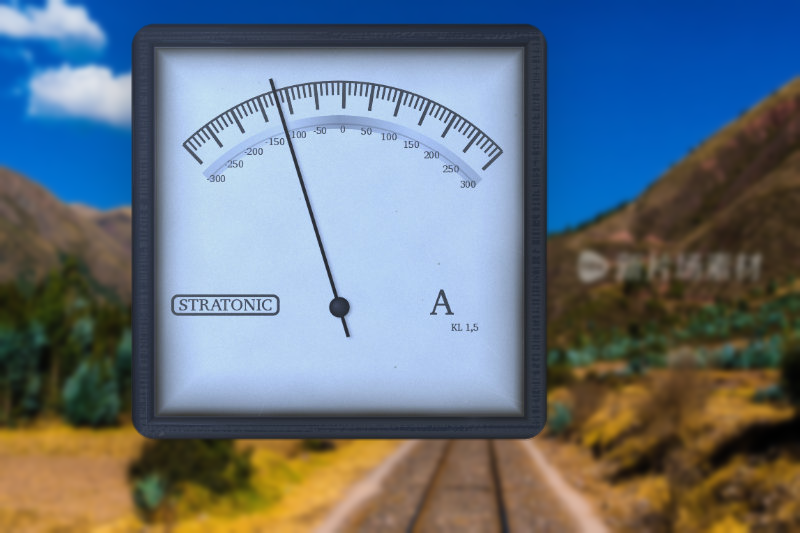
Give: -120,A
